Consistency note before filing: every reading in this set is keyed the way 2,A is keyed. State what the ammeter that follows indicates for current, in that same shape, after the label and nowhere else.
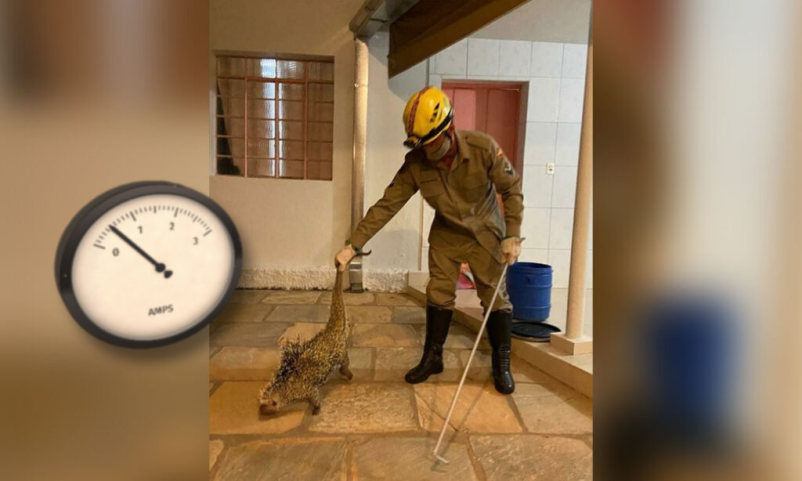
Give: 0.5,A
